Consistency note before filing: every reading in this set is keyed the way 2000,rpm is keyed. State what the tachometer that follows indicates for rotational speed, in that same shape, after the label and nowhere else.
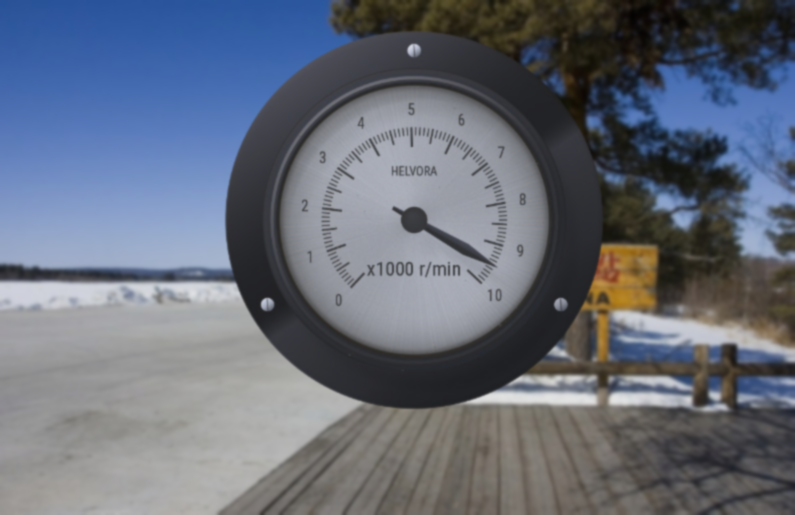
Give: 9500,rpm
